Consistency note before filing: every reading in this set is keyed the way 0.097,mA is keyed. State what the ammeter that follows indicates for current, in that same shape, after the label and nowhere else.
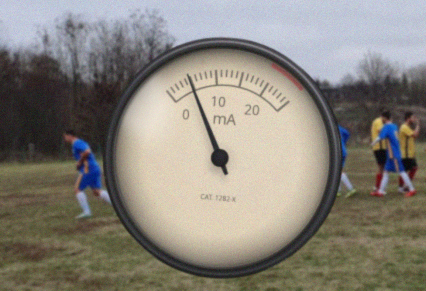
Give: 5,mA
